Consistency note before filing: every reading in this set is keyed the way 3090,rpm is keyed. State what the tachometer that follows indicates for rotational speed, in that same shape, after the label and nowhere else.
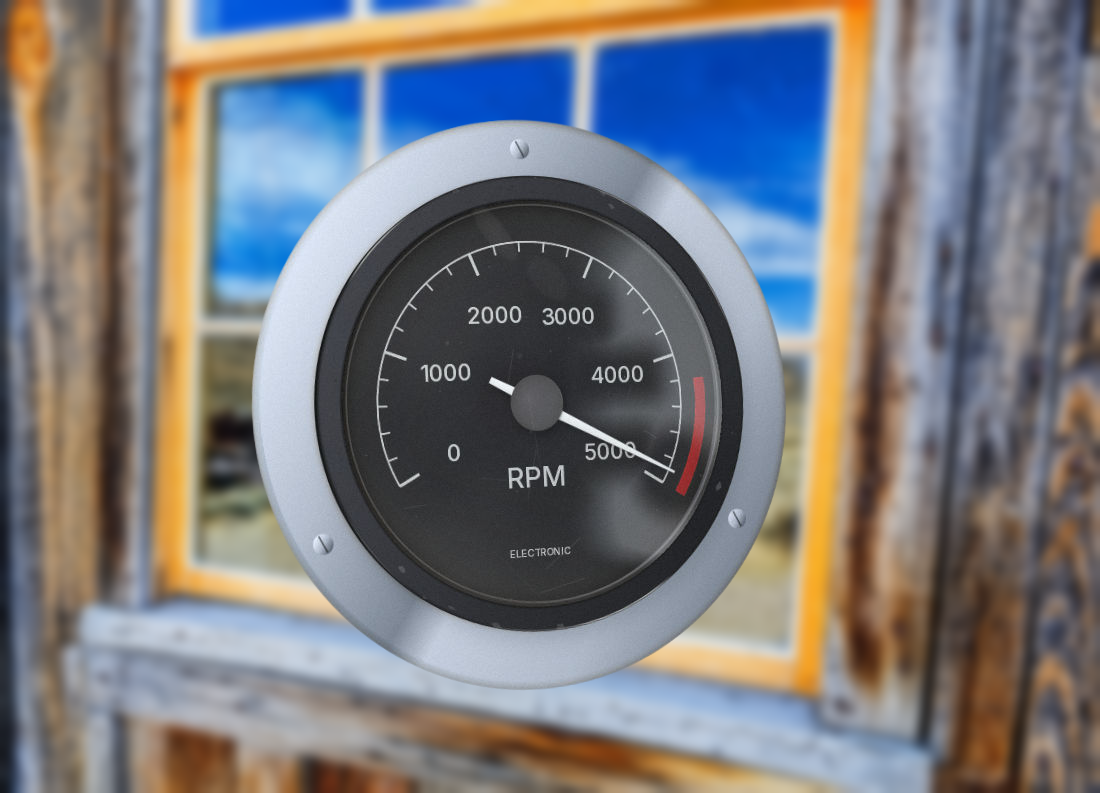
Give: 4900,rpm
